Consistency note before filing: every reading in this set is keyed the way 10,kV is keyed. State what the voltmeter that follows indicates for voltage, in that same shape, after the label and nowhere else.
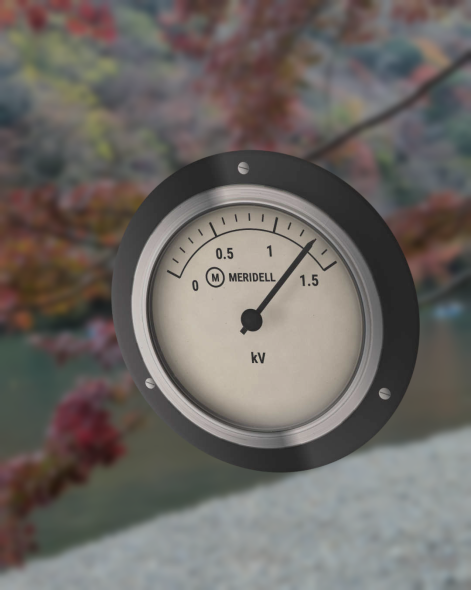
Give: 1.3,kV
